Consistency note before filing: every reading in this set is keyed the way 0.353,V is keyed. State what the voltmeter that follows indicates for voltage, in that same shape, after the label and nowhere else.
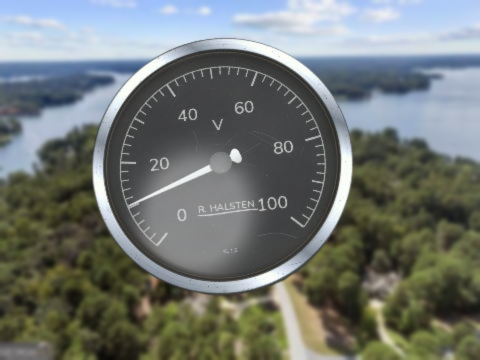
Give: 10,V
